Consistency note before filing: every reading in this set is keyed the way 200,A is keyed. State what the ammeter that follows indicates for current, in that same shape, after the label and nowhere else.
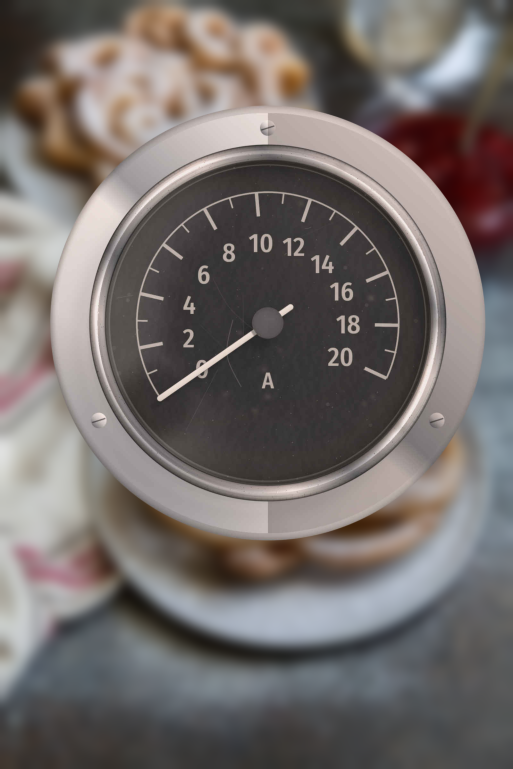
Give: 0,A
